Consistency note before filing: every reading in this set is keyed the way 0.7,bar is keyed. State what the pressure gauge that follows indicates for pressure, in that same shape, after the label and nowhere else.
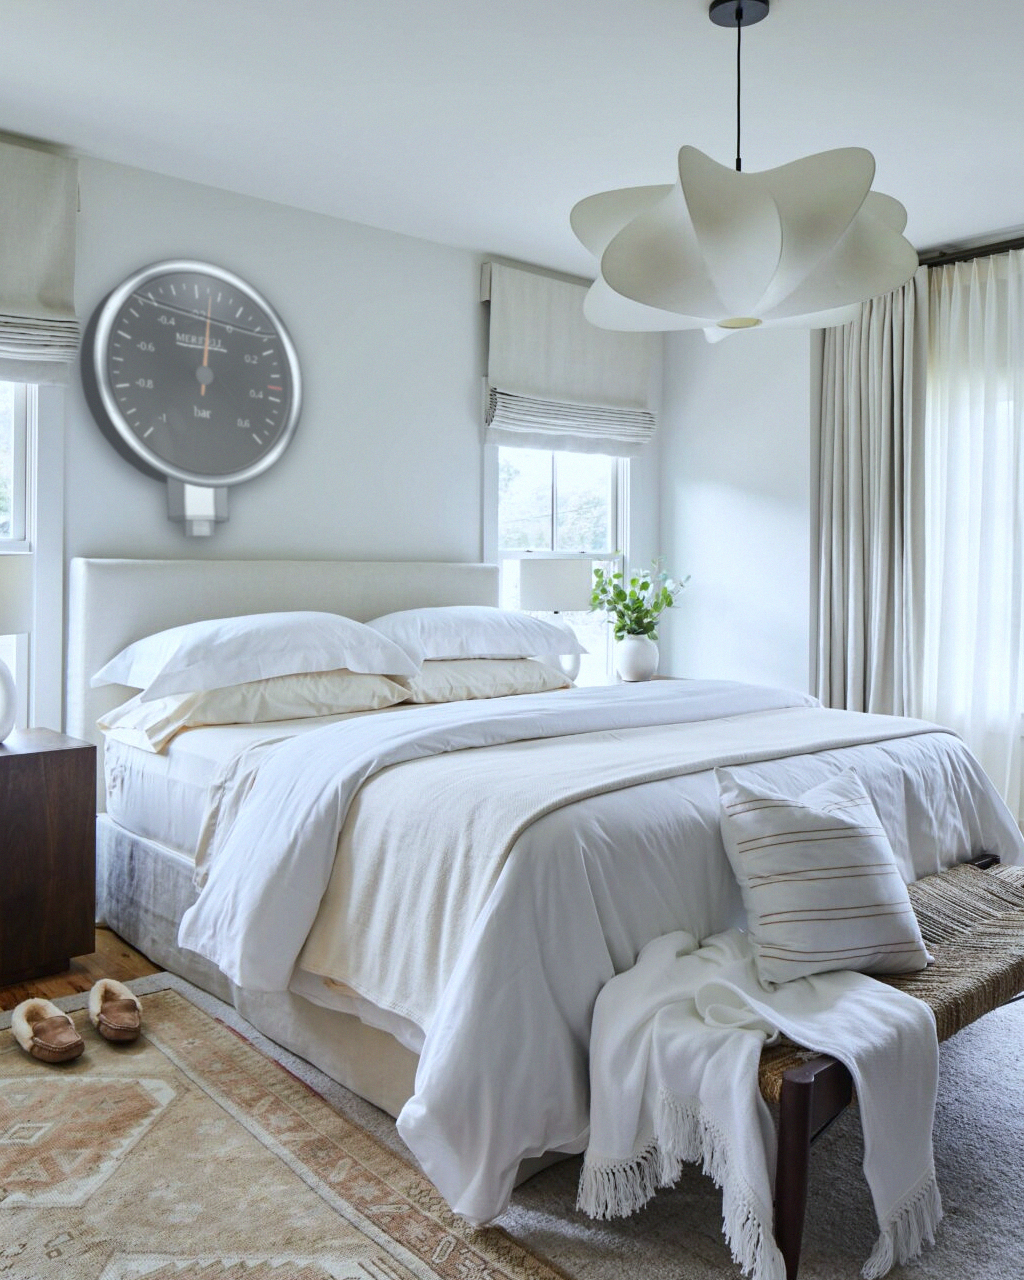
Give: -0.15,bar
